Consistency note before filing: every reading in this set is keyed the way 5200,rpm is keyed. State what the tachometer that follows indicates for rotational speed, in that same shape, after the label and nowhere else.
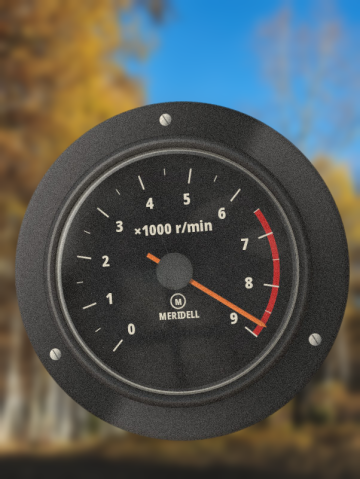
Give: 8750,rpm
